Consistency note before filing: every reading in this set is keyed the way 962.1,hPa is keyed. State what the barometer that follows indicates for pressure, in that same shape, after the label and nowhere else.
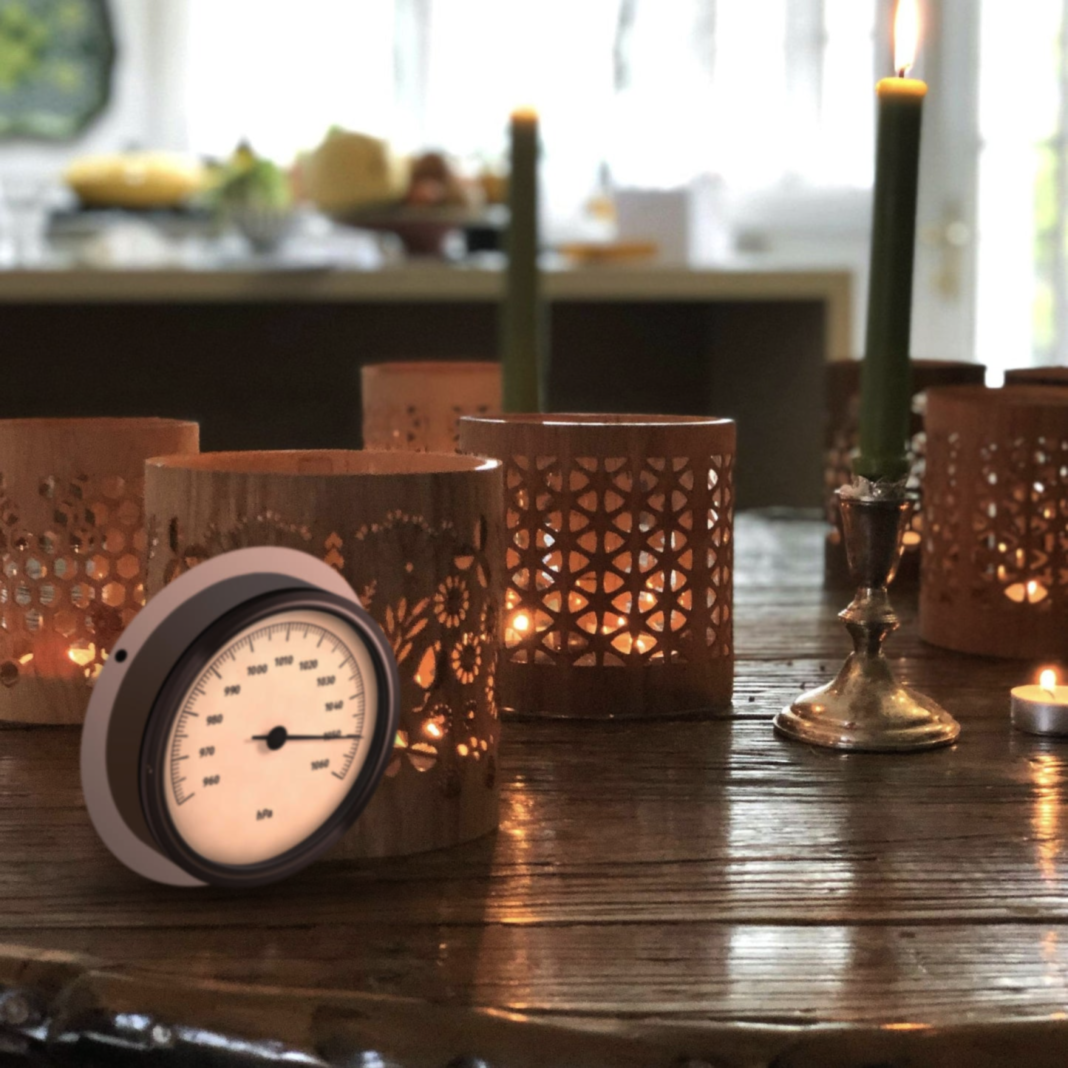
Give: 1050,hPa
